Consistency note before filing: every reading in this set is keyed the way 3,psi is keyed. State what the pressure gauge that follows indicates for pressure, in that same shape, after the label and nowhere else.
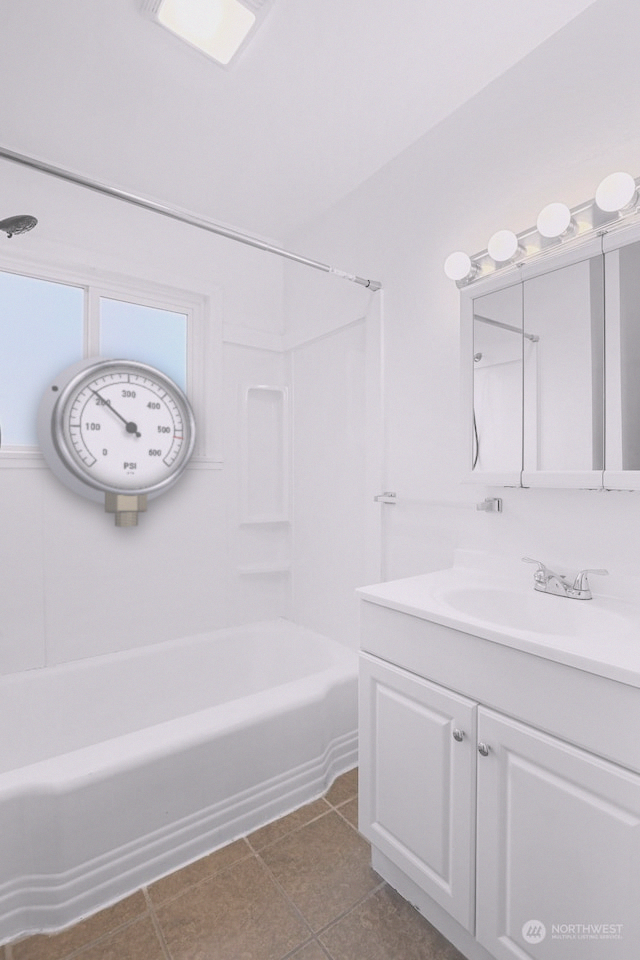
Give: 200,psi
